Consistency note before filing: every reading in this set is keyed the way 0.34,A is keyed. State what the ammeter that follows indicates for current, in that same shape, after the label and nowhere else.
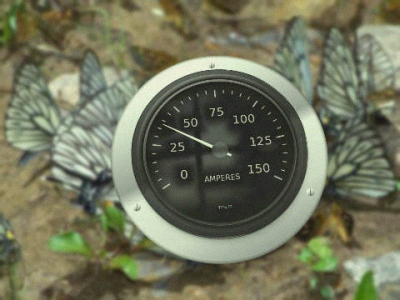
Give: 37.5,A
